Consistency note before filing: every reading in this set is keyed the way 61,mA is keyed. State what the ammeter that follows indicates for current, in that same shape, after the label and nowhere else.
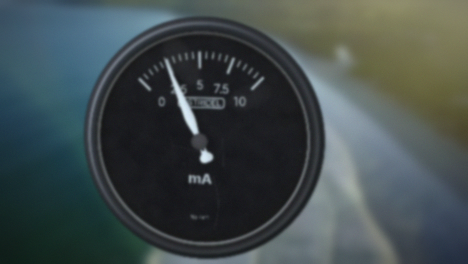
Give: 2.5,mA
